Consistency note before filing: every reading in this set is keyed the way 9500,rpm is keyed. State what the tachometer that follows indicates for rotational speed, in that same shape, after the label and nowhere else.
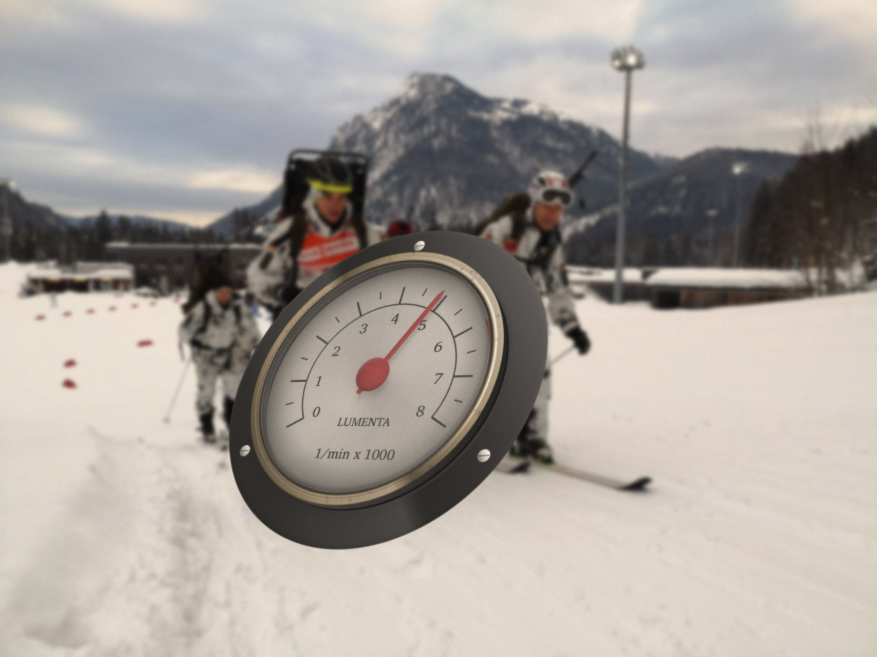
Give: 5000,rpm
